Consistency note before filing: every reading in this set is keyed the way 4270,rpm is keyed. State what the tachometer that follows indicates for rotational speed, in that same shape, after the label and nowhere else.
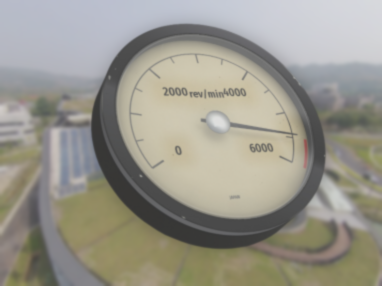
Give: 5500,rpm
